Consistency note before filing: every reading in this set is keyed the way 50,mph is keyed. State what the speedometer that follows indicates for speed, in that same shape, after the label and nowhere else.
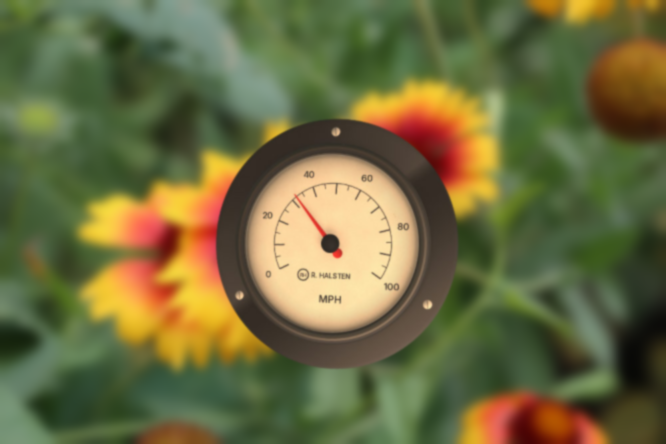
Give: 32.5,mph
